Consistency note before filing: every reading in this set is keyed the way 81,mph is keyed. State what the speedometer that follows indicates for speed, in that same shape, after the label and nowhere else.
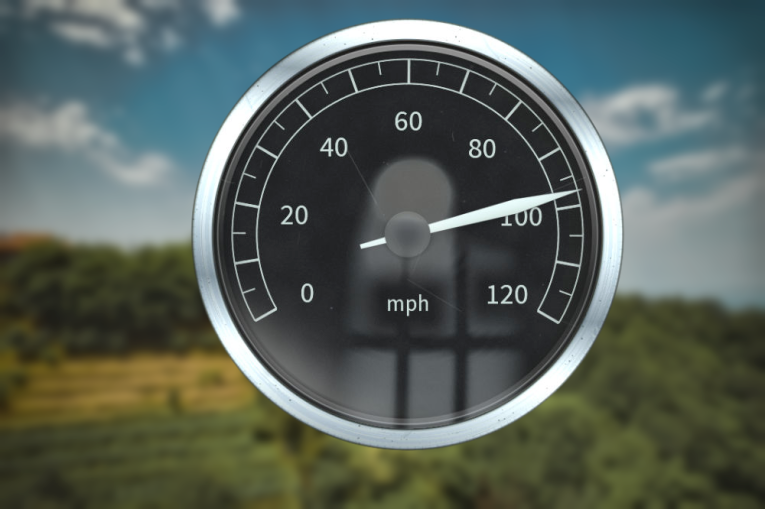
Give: 97.5,mph
